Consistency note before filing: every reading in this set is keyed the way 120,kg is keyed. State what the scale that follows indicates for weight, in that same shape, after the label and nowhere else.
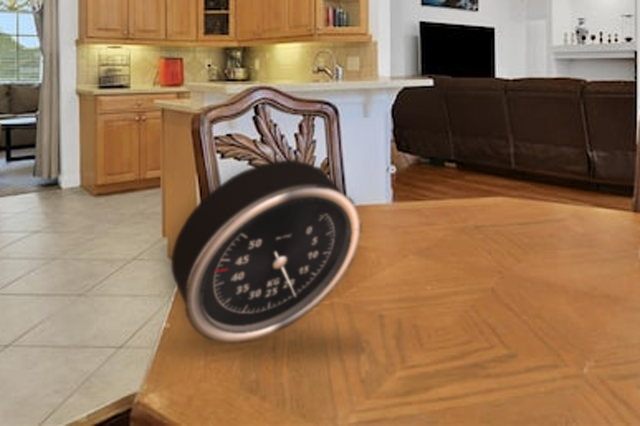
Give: 20,kg
